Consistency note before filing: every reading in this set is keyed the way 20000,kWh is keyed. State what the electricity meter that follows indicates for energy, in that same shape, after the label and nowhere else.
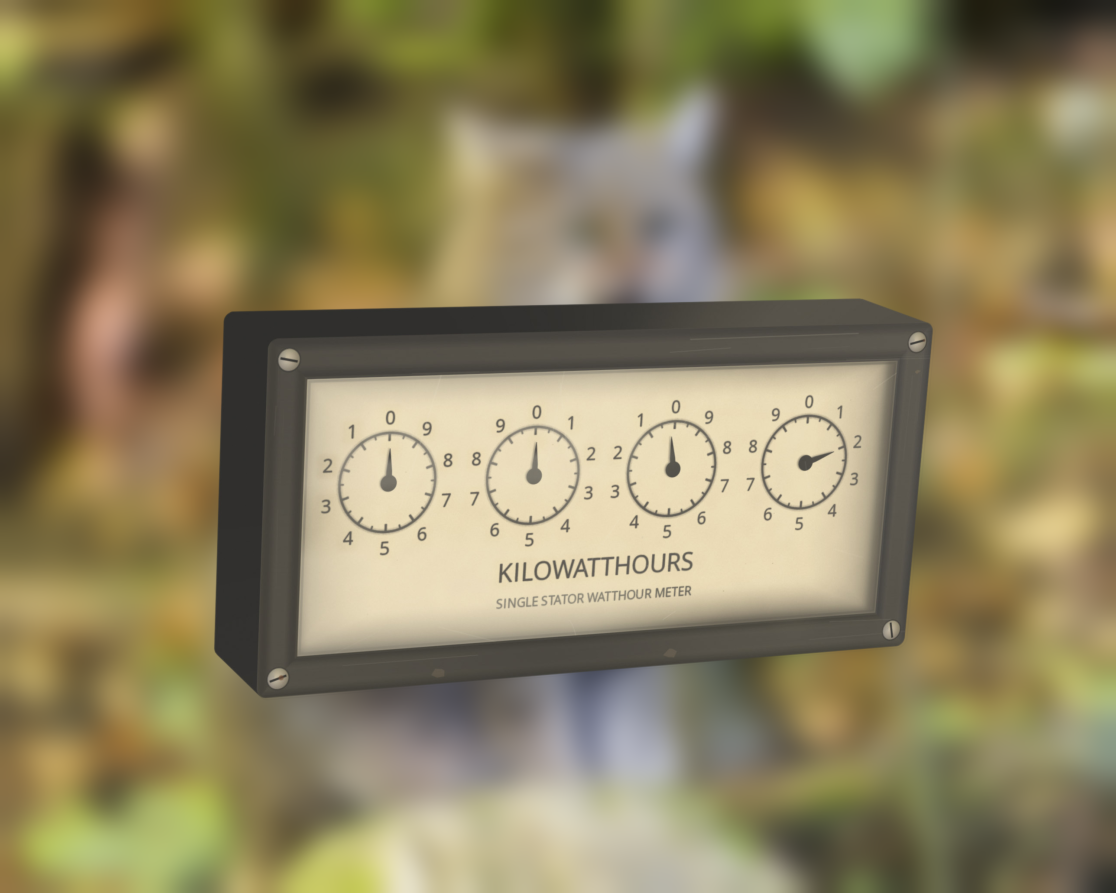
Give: 2,kWh
